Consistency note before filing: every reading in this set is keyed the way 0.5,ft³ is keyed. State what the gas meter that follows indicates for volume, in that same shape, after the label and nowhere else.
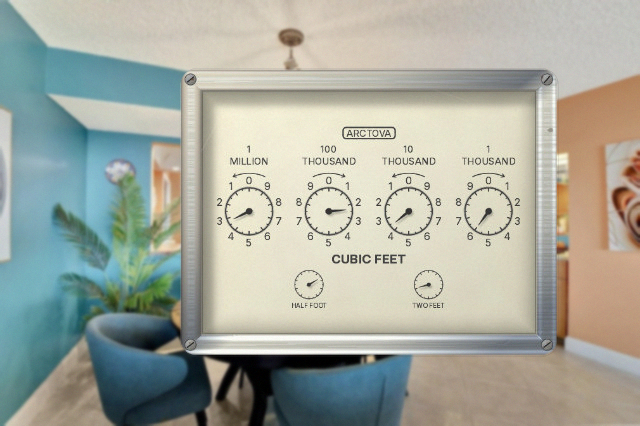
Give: 323600,ft³
